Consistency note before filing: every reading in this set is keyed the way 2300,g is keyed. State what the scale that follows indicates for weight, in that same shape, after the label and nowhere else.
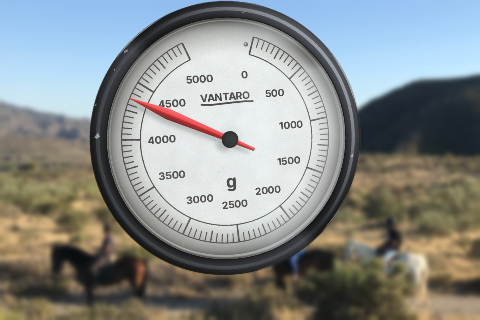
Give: 4350,g
